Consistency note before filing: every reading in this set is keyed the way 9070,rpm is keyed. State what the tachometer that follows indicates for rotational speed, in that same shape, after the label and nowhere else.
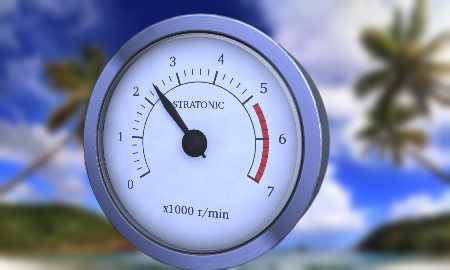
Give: 2400,rpm
